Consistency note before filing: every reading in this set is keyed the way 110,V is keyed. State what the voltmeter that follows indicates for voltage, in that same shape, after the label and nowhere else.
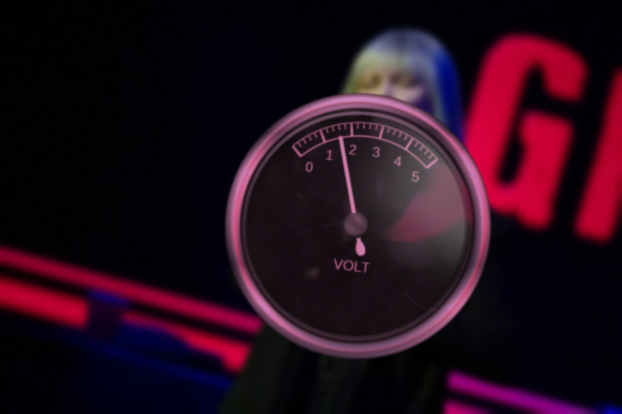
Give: 1.6,V
